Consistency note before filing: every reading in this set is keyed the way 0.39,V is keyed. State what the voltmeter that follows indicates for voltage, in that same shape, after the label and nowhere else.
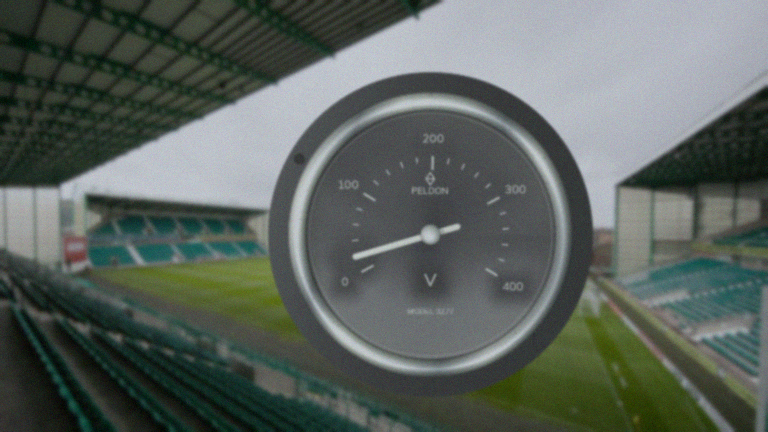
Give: 20,V
